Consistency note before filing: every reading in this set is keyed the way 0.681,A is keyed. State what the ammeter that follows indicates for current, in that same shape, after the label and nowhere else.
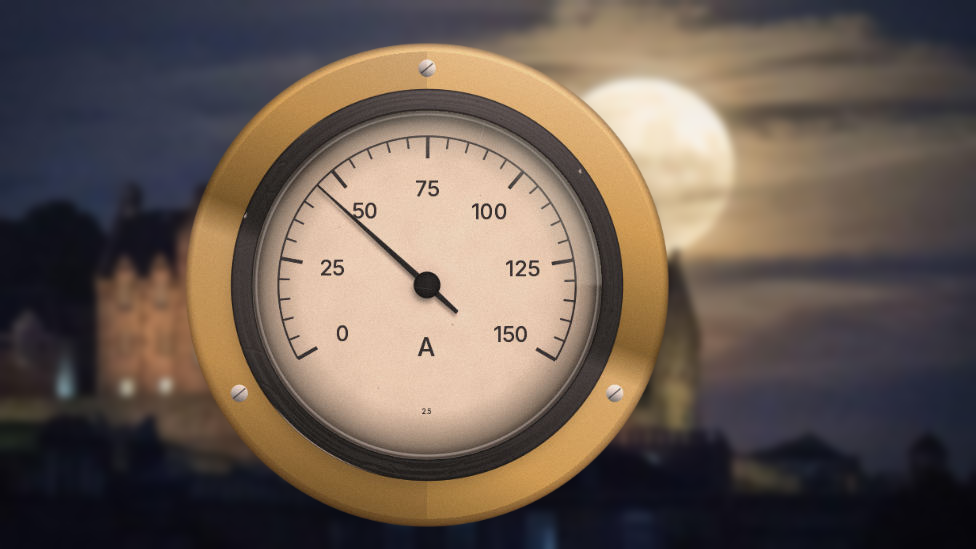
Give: 45,A
